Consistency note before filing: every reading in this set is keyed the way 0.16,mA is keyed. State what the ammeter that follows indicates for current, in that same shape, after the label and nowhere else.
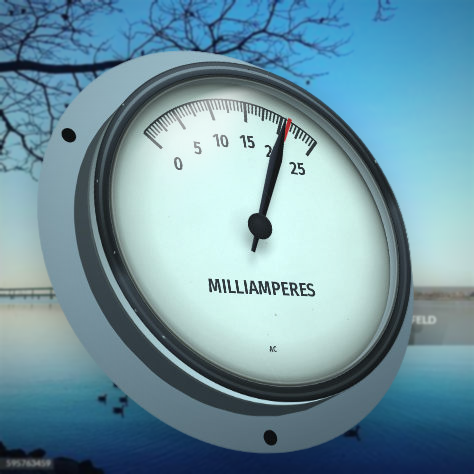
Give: 20,mA
